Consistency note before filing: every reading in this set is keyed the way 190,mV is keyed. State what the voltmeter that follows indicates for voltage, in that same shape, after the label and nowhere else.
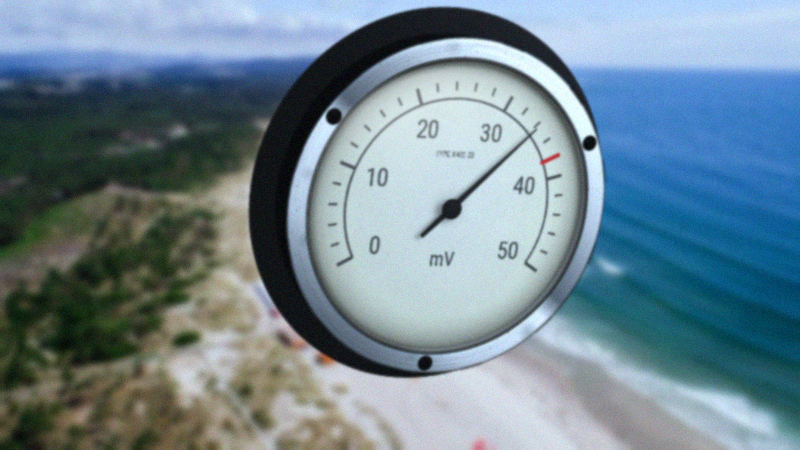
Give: 34,mV
